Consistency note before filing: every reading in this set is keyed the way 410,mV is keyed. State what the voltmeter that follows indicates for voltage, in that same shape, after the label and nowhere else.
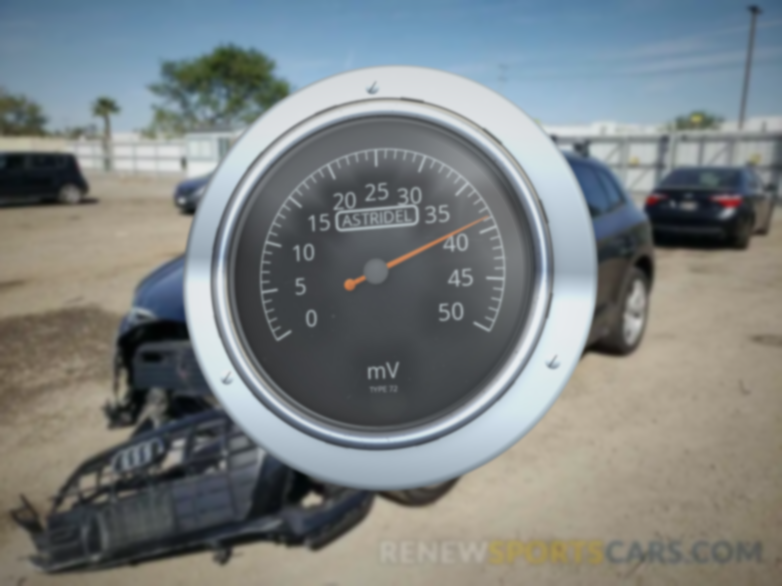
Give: 39,mV
